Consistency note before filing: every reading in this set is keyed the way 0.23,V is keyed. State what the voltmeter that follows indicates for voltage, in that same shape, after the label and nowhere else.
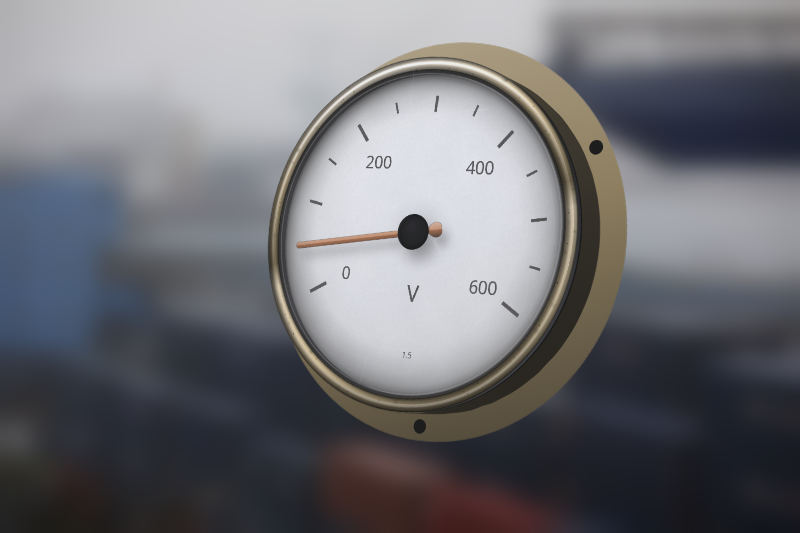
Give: 50,V
